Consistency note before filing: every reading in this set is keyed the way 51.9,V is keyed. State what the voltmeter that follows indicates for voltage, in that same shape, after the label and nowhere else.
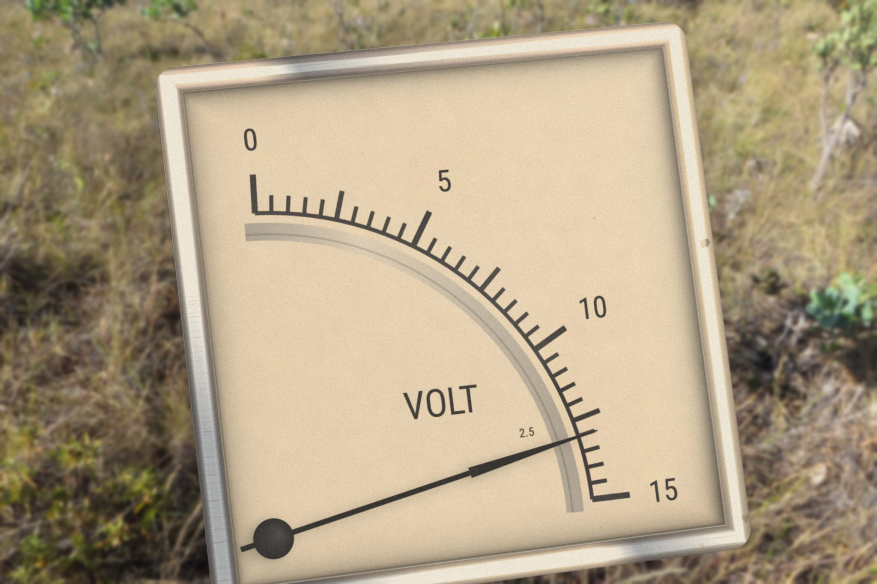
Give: 13,V
